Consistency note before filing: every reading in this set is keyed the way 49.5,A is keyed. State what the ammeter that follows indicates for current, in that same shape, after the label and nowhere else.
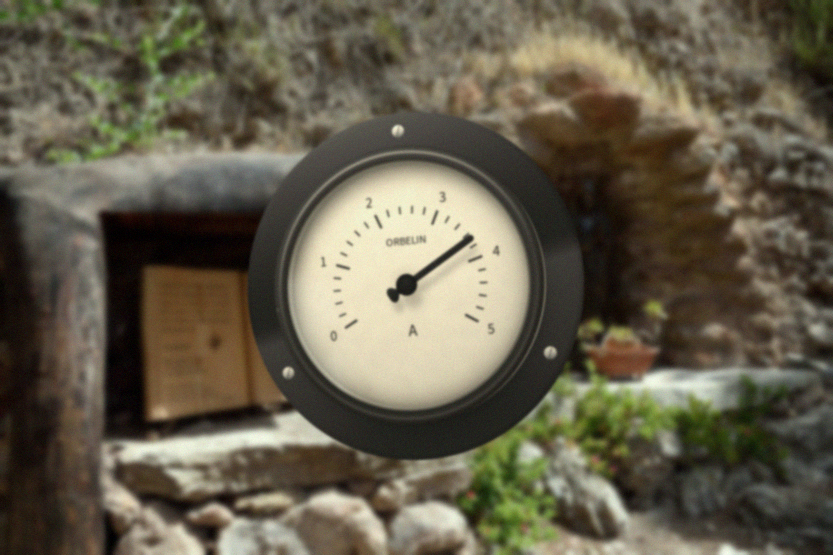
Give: 3.7,A
